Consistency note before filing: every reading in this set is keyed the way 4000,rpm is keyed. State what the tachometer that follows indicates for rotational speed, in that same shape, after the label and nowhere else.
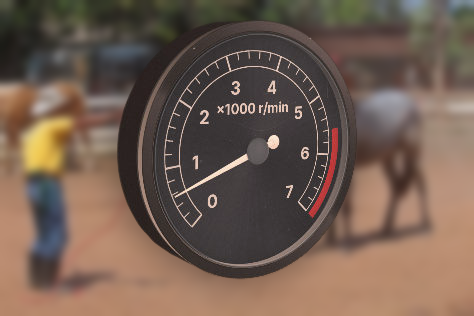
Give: 600,rpm
